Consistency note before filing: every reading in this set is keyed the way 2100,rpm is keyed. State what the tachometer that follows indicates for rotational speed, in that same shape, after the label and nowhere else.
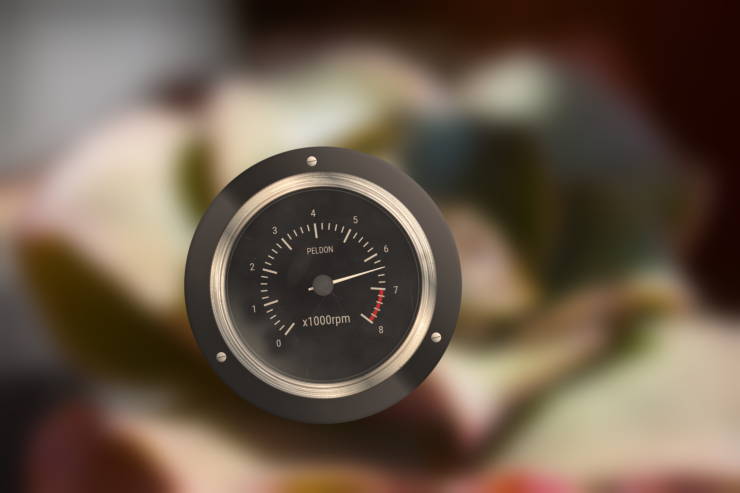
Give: 6400,rpm
